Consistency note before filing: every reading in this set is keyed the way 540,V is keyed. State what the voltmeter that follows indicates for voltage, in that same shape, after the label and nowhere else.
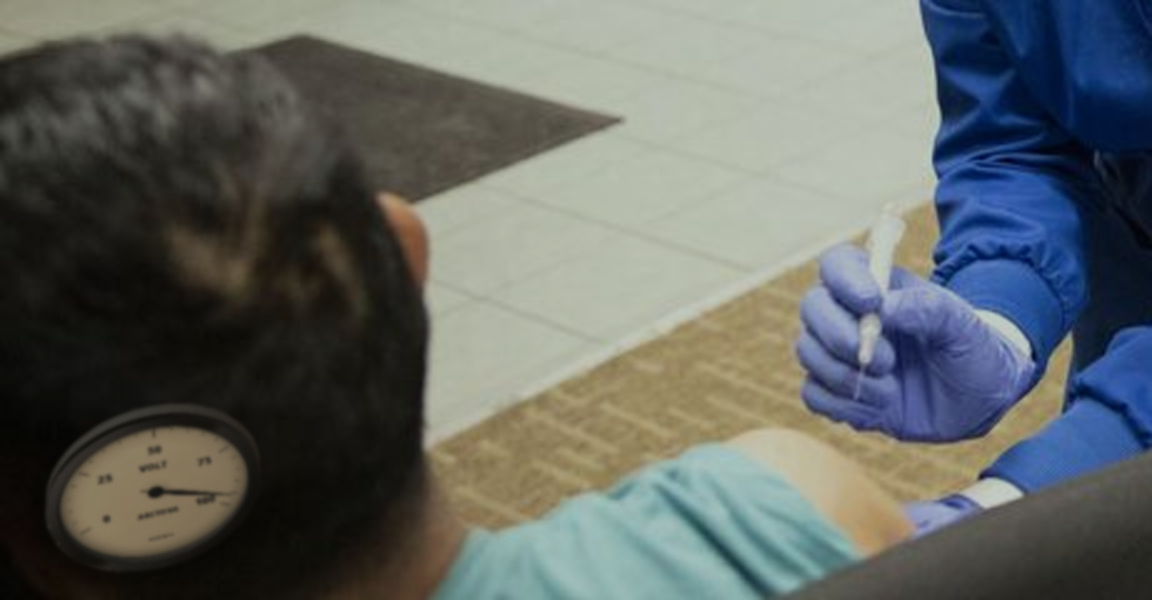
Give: 95,V
